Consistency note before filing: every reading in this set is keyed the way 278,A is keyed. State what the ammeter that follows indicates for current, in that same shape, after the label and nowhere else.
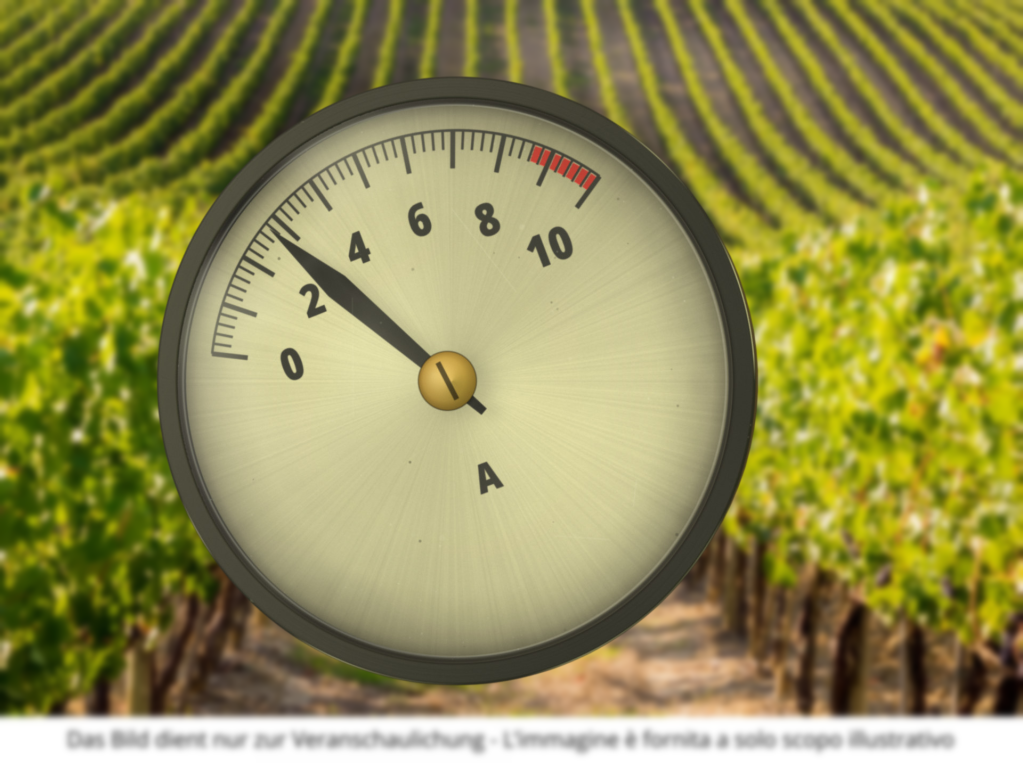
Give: 2.8,A
